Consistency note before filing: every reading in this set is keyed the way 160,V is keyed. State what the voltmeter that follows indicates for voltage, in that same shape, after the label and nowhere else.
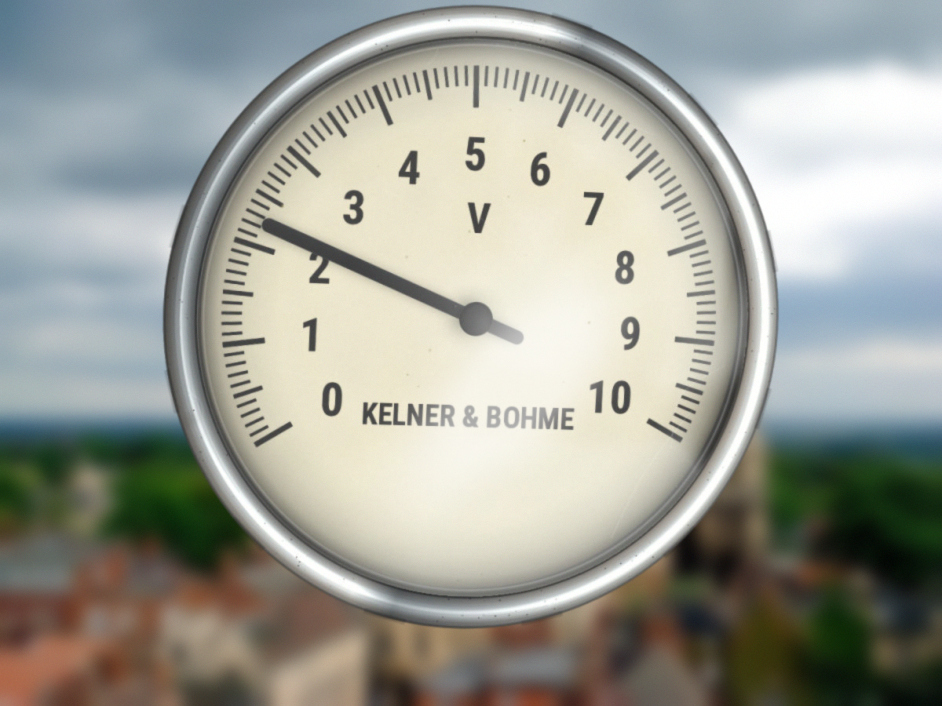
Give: 2.25,V
